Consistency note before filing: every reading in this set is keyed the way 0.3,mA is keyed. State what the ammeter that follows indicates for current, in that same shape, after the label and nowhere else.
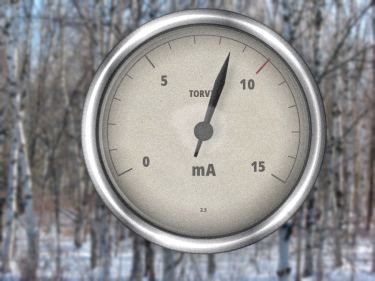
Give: 8.5,mA
